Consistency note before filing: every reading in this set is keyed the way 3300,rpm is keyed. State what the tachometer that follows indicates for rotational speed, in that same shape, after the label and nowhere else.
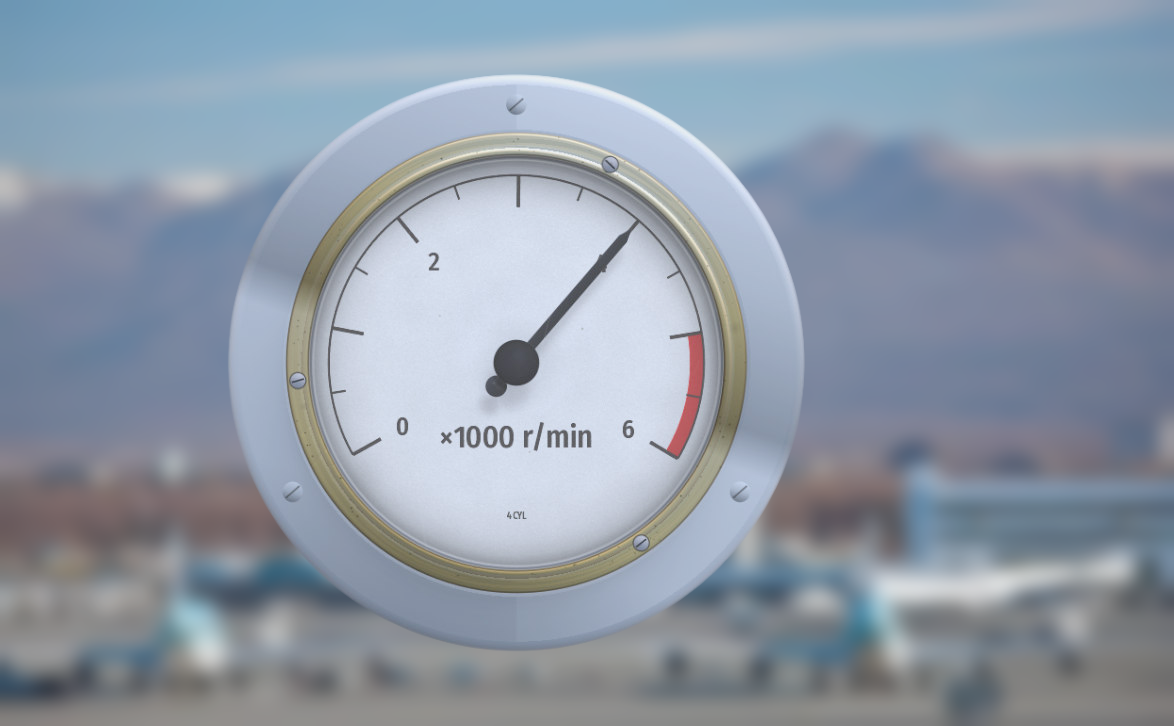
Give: 4000,rpm
